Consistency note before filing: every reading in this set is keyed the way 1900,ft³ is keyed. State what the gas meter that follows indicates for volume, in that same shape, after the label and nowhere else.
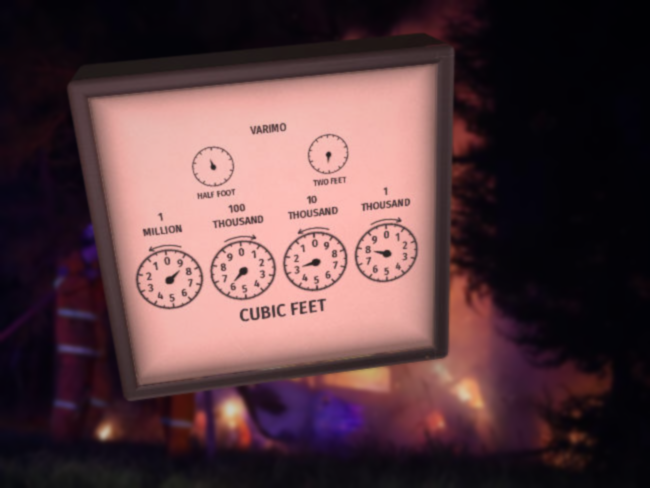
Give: 862800,ft³
